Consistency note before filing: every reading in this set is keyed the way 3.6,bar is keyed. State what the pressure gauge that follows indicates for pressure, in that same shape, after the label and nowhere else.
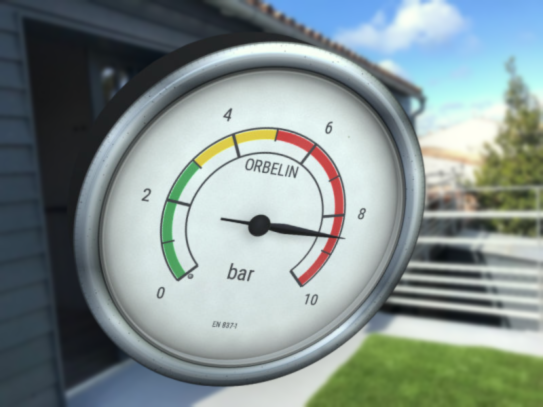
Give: 8.5,bar
